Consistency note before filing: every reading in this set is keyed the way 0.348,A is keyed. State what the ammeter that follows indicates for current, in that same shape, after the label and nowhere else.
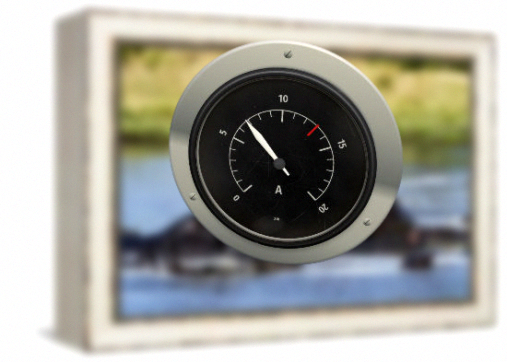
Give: 7,A
